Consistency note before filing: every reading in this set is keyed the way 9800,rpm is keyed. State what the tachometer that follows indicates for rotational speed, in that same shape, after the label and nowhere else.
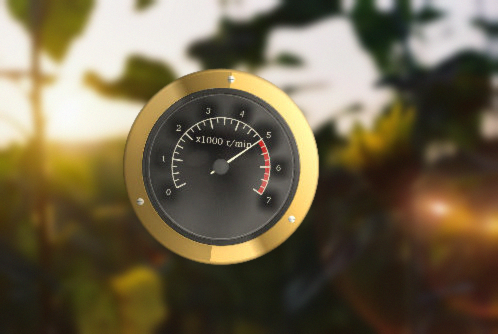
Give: 5000,rpm
